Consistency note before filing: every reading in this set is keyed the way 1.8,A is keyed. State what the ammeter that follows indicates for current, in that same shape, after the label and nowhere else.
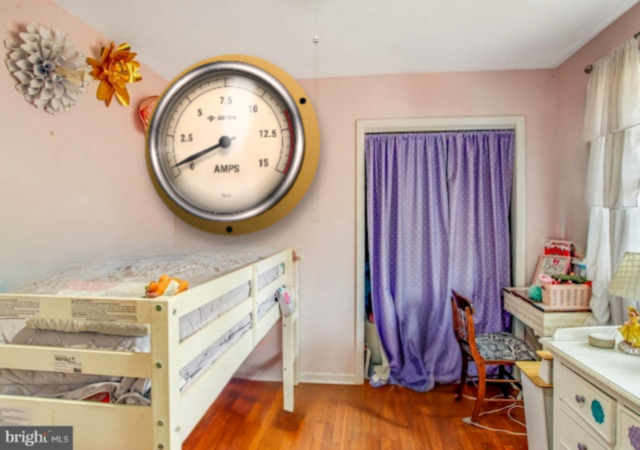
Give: 0.5,A
